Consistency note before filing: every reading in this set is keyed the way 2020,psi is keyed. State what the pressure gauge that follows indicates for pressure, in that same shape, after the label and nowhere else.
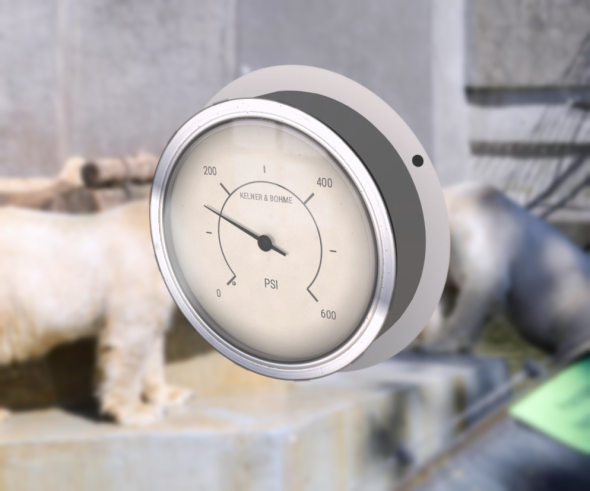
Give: 150,psi
